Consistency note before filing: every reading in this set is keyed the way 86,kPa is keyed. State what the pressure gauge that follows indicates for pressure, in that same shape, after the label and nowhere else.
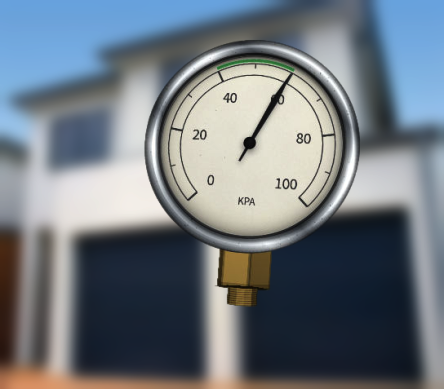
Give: 60,kPa
